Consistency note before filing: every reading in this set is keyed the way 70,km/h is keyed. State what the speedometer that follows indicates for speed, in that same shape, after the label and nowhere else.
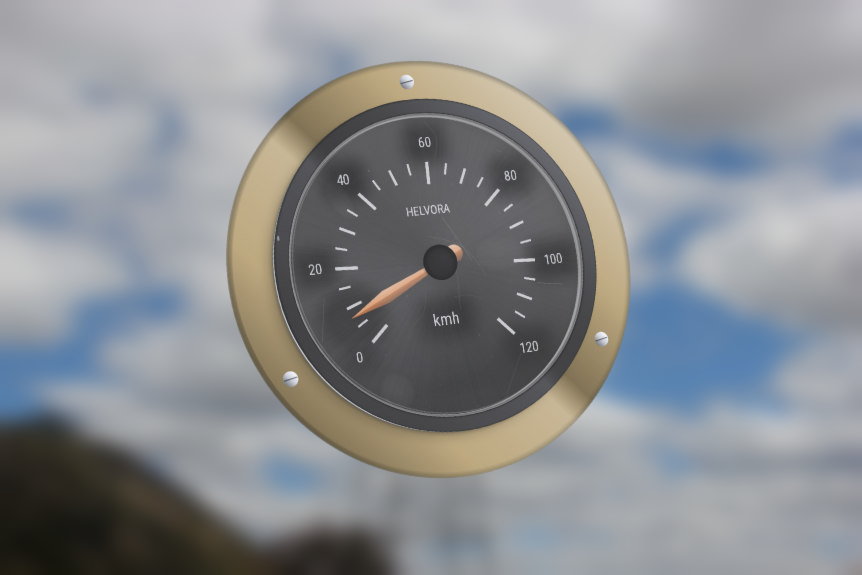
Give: 7.5,km/h
